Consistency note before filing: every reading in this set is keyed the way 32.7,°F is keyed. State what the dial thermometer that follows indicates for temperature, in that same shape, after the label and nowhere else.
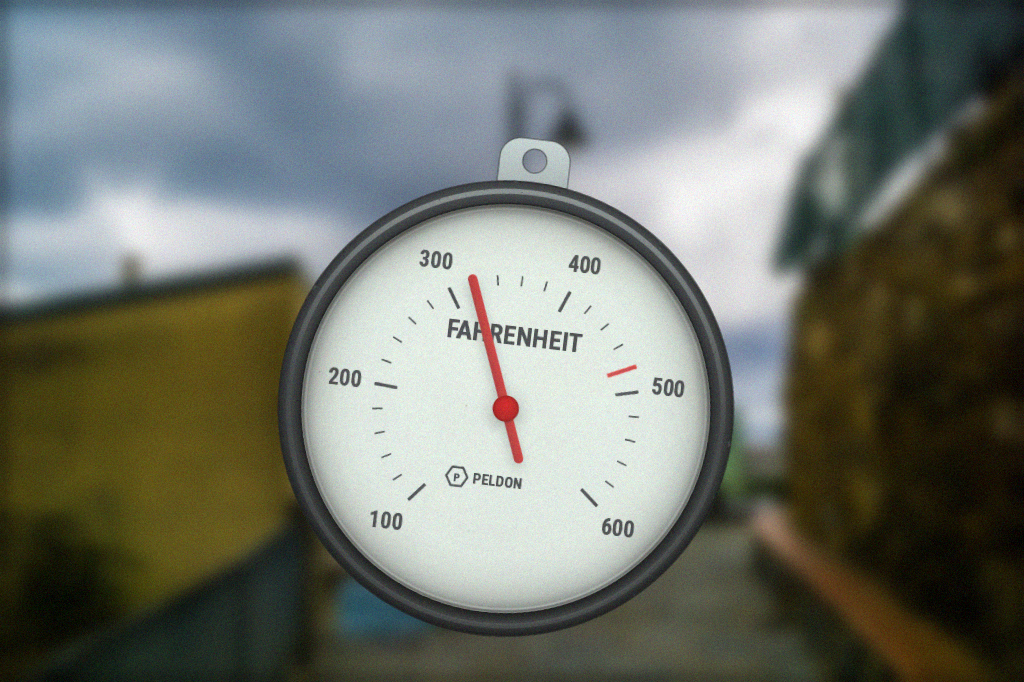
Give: 320,°F
